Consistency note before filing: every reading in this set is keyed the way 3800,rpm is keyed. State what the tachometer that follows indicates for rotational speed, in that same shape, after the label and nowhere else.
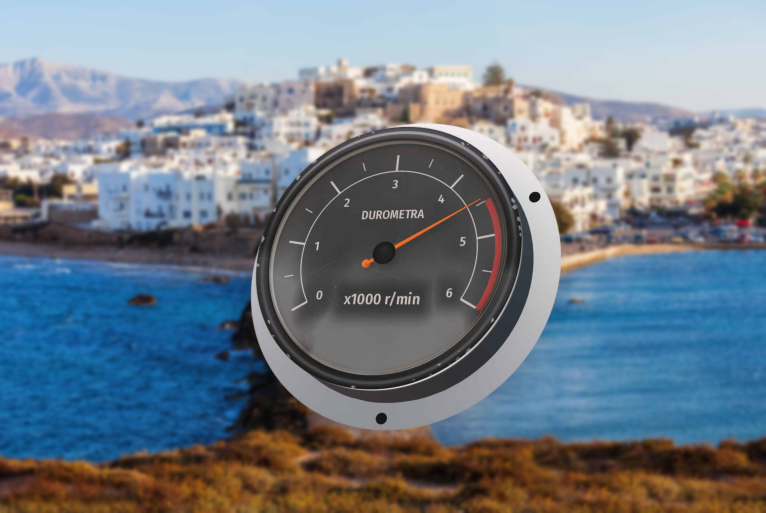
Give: 4500,rpm
